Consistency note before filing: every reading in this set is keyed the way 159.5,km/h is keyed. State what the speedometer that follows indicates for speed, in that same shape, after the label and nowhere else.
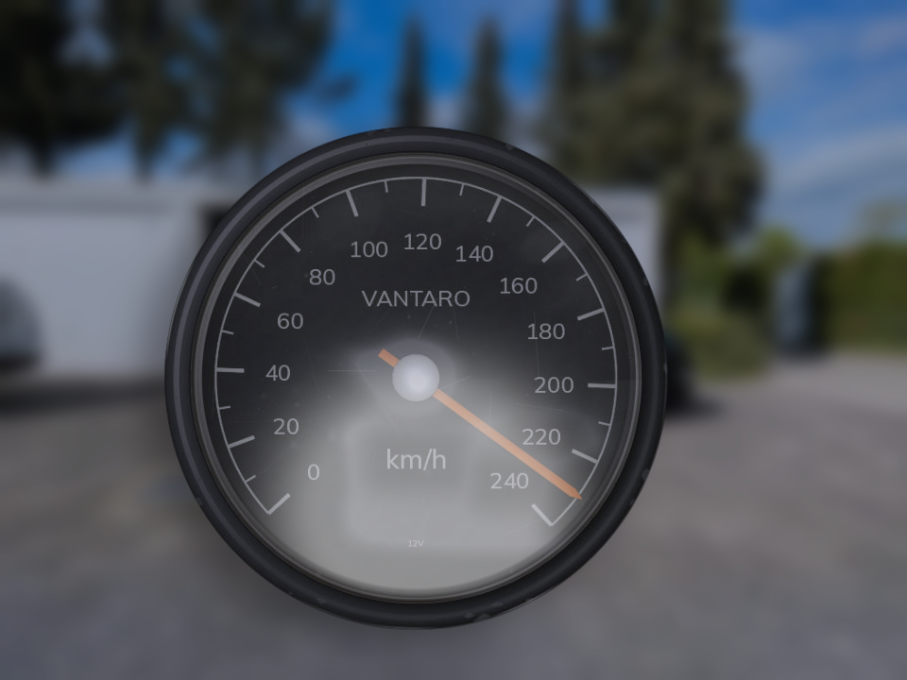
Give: 230,km/h
